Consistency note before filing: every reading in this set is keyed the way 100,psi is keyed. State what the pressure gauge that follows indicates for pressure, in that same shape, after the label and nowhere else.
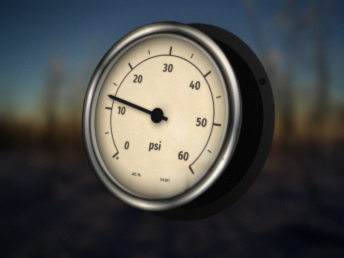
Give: 12.5,psi
